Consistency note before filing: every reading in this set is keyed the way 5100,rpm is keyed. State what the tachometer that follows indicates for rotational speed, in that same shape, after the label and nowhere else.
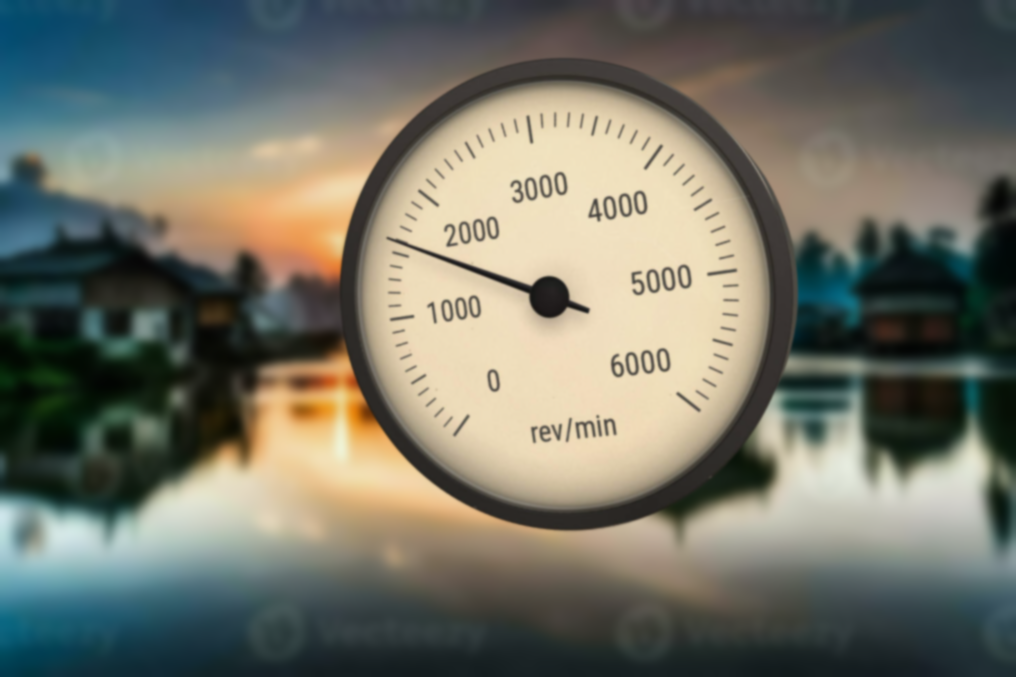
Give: 1600,rpm
